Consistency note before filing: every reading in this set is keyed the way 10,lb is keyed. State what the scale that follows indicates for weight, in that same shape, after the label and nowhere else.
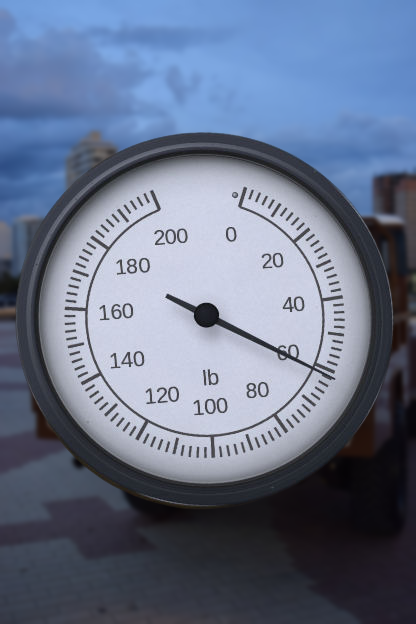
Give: 62,lb
